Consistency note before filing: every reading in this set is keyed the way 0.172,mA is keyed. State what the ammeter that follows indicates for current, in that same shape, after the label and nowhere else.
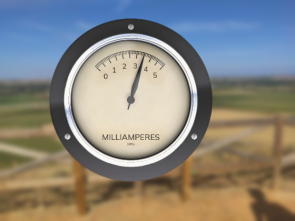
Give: 3.5,mA
